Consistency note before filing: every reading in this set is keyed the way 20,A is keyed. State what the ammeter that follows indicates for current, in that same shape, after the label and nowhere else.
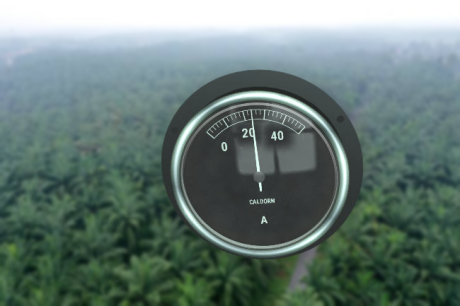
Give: 24,A
